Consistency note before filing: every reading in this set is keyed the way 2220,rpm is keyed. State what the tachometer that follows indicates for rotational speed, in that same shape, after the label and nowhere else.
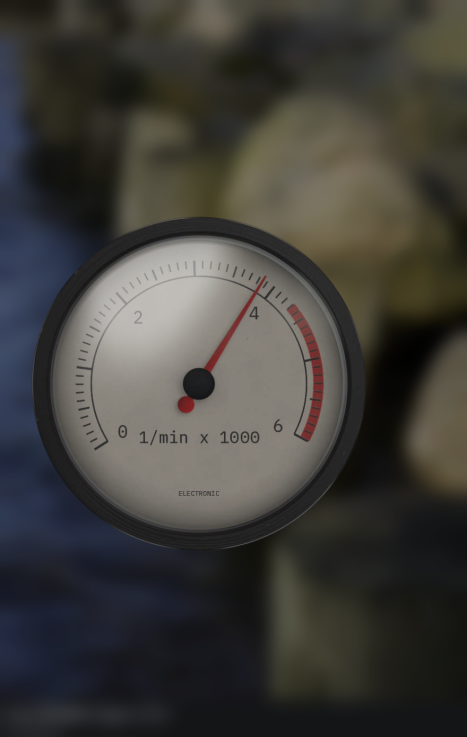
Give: 3850,rpm
